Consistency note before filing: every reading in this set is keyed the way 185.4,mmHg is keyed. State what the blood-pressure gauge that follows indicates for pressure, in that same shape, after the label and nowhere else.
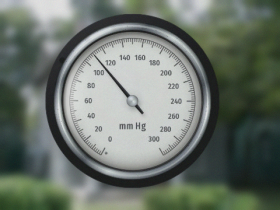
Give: 110,mmHg
